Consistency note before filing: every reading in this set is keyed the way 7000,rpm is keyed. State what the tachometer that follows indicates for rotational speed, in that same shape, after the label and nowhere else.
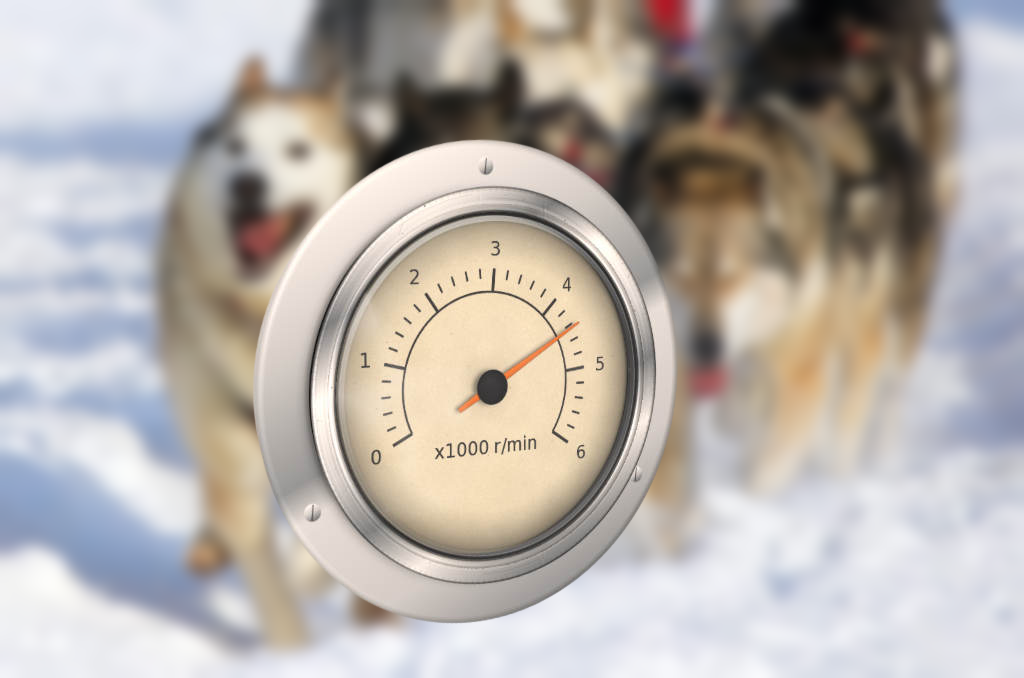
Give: 4400,rpm
